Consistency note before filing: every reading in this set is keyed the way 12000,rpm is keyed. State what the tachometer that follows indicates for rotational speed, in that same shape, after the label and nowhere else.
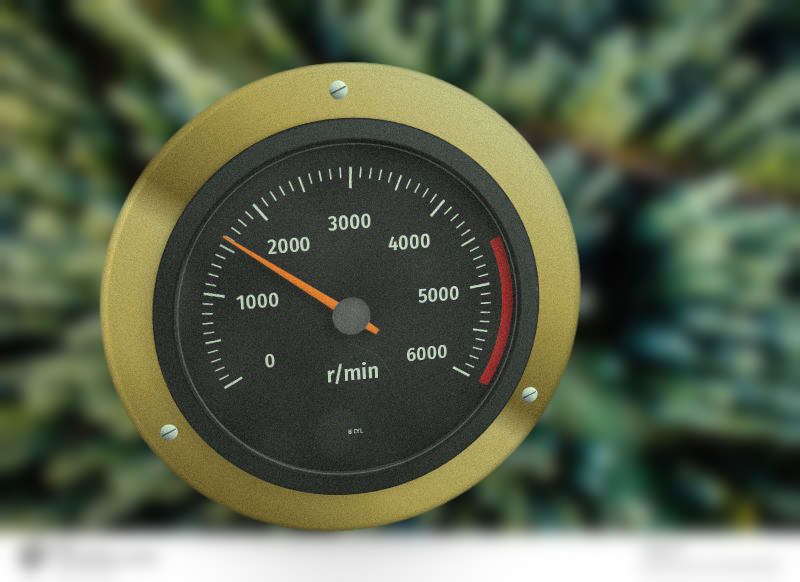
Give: 1600,rpm
